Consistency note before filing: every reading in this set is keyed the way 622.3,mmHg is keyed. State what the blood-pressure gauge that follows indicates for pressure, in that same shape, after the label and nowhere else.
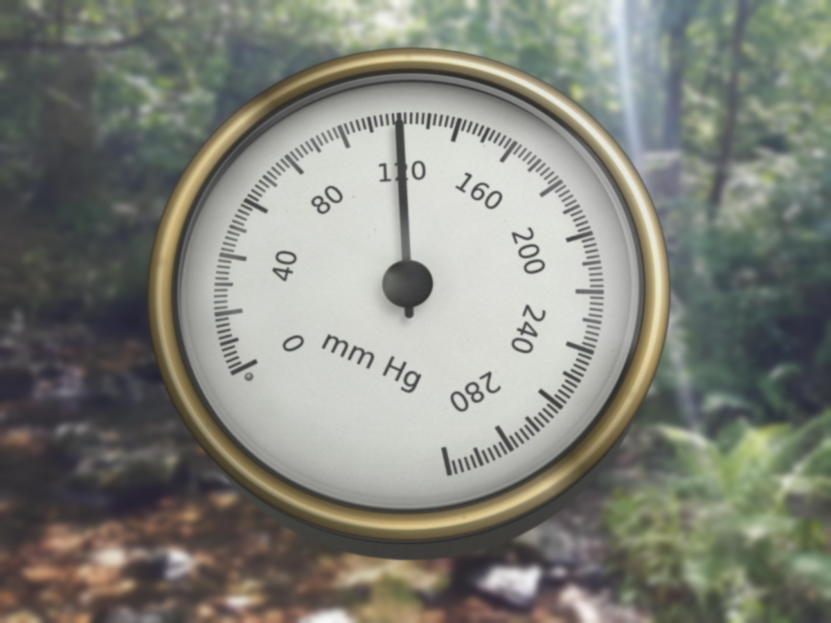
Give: 120,mmHg
